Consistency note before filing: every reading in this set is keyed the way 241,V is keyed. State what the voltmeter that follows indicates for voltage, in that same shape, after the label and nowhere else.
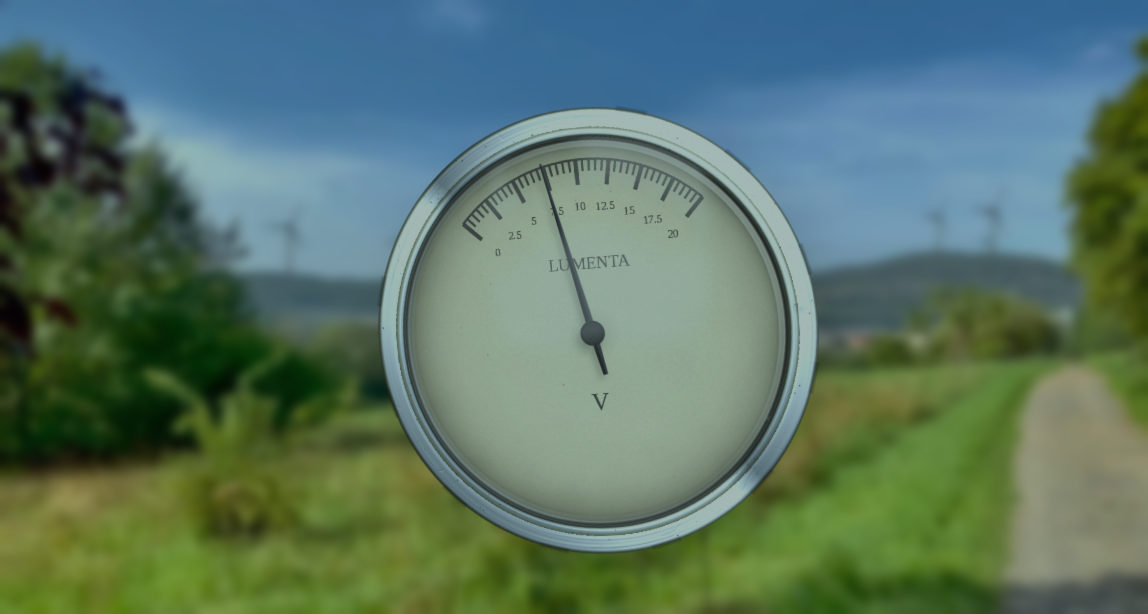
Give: 7.5,V
